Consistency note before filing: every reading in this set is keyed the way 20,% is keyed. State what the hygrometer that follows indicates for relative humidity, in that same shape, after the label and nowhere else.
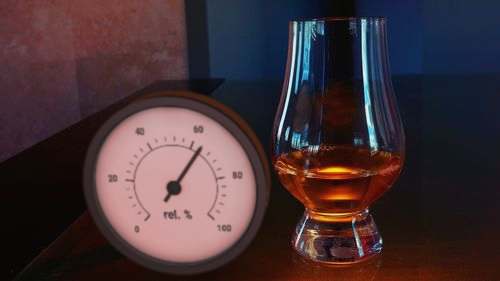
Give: 64,%
